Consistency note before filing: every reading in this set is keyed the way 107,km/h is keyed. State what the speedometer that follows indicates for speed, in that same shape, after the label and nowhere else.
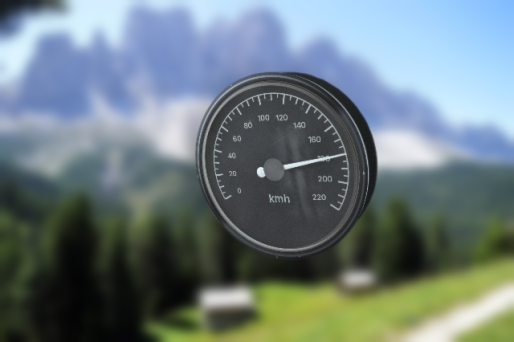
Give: 180,km/h
